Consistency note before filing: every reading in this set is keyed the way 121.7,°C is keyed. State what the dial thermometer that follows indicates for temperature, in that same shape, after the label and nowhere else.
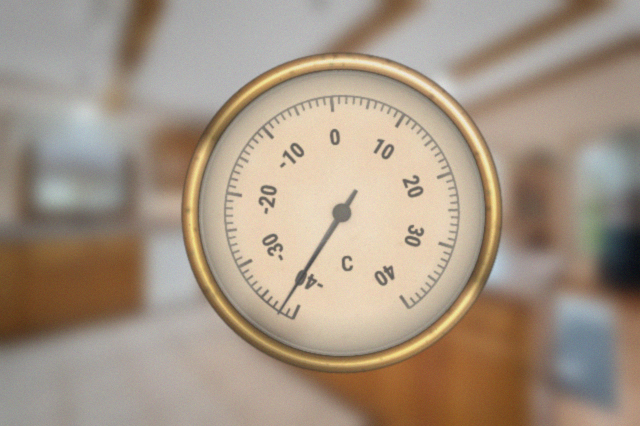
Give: -38,°C
